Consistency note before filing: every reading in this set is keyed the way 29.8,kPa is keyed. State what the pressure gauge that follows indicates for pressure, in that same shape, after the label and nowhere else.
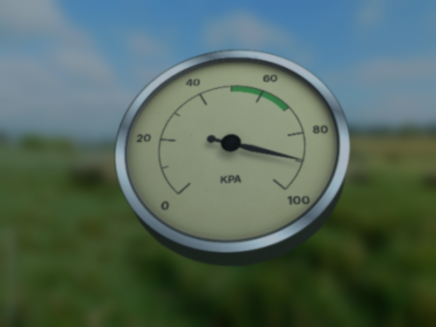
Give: 90,kPa
